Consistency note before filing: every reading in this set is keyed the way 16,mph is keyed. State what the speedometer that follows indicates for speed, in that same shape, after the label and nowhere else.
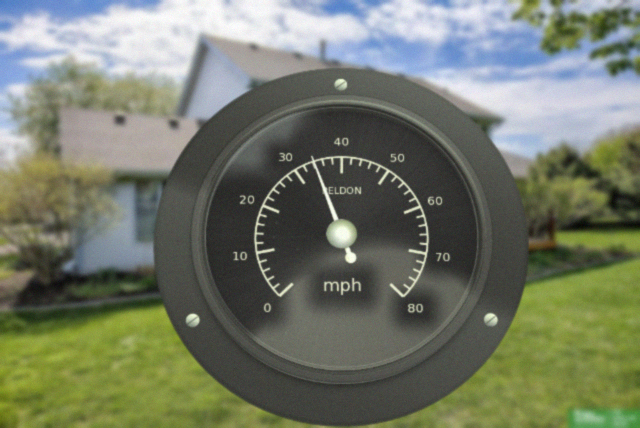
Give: 34,mph
